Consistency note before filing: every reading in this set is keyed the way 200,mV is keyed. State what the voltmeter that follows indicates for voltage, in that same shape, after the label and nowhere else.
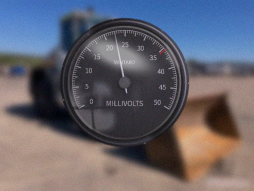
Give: 22.5,mV
